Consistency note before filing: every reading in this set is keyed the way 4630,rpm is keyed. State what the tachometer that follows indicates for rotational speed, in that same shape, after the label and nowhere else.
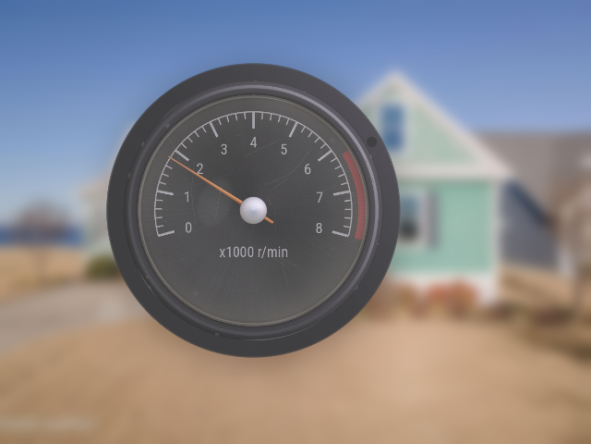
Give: 1800,rpm
